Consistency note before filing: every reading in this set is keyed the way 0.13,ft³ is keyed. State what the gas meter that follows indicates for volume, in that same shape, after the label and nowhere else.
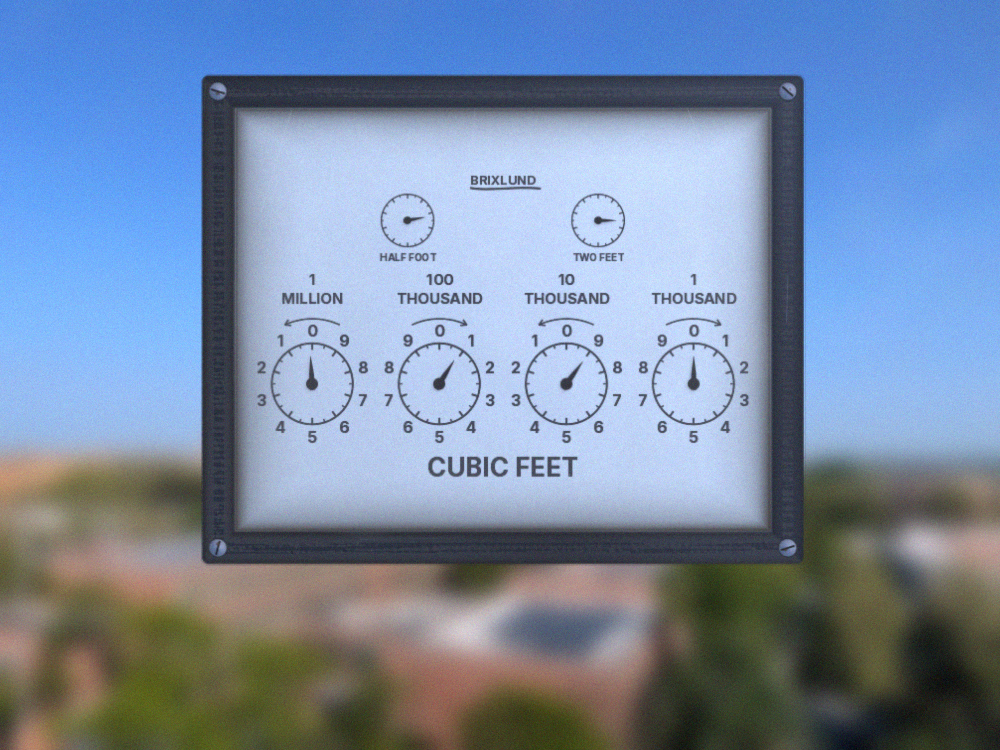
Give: 9000,ft³
